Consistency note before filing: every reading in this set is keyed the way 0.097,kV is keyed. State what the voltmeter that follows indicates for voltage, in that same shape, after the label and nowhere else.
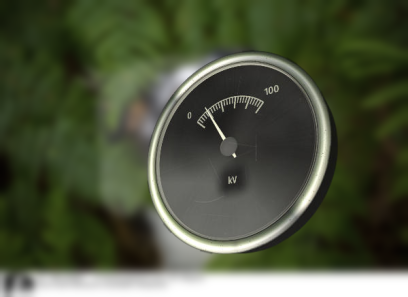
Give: 20,kV
